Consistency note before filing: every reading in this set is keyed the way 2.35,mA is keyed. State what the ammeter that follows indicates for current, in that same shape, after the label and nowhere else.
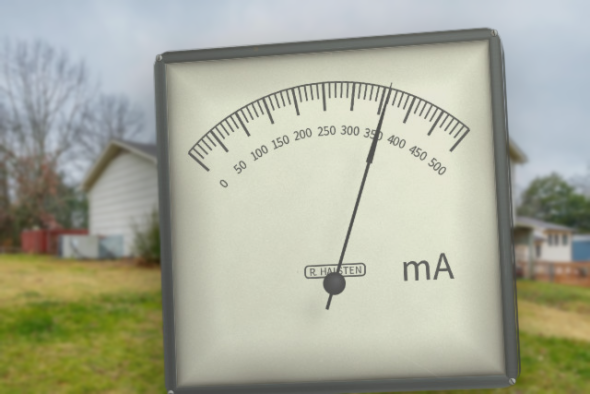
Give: 360,mA
